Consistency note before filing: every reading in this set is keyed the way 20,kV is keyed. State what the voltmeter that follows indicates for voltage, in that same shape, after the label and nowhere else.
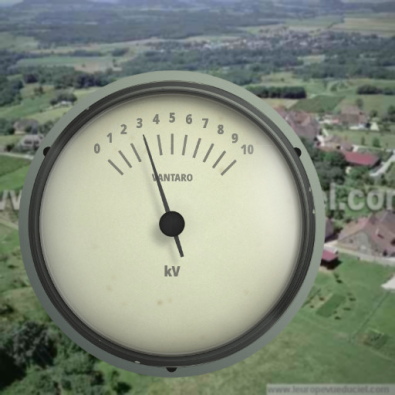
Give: 3,kV
